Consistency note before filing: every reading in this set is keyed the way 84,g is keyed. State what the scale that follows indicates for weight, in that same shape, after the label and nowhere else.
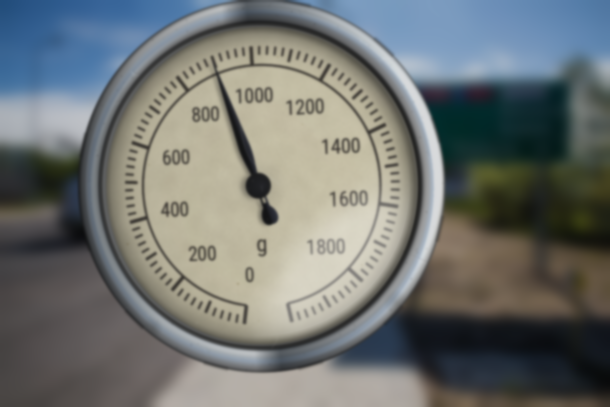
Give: 900,g
